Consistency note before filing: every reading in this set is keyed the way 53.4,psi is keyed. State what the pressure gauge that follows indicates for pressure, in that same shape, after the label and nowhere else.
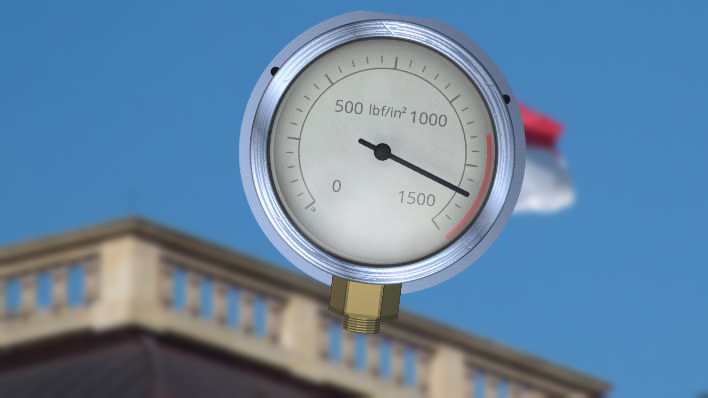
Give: 1350,psi
